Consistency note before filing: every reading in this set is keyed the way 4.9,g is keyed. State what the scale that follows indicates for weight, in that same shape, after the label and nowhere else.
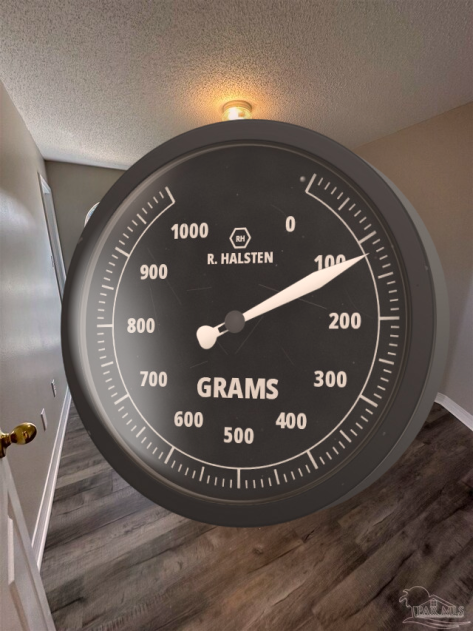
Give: 120,g
